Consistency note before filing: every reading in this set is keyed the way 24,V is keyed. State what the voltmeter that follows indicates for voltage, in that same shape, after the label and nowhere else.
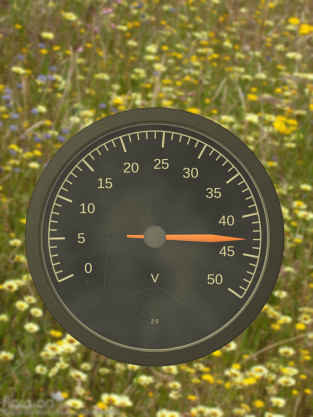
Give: 43,V
